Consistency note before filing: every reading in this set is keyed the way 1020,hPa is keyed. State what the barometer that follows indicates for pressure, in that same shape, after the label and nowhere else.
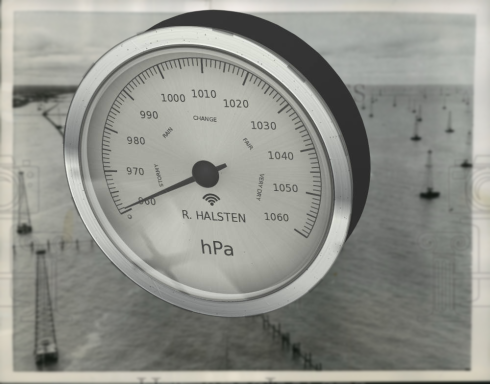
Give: 961,hPa
